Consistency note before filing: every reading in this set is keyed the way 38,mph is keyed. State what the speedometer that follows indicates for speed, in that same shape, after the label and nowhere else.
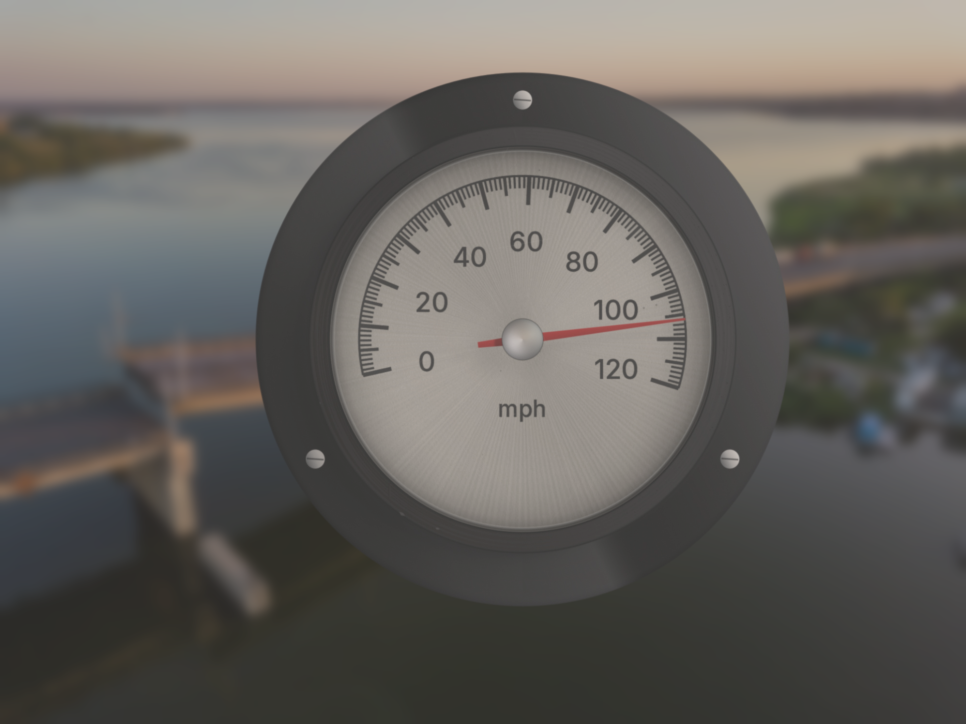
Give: 106,mph
